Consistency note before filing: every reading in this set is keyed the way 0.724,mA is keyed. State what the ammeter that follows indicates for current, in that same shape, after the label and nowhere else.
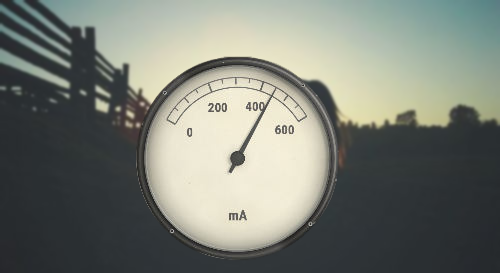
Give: 450,mA
